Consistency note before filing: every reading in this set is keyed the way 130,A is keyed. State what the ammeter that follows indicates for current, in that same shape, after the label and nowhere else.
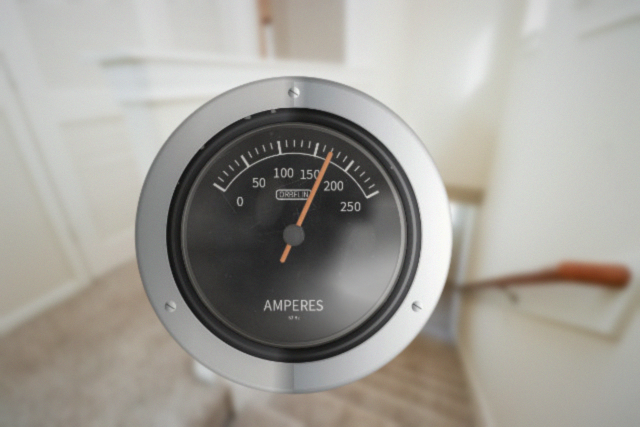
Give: 170,A
